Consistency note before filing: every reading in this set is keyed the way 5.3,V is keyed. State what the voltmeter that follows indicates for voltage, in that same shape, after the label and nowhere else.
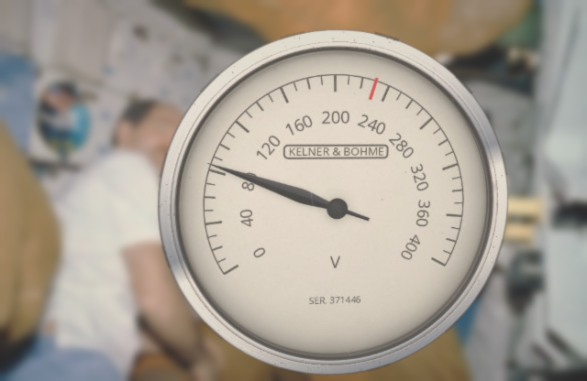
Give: 85,V
